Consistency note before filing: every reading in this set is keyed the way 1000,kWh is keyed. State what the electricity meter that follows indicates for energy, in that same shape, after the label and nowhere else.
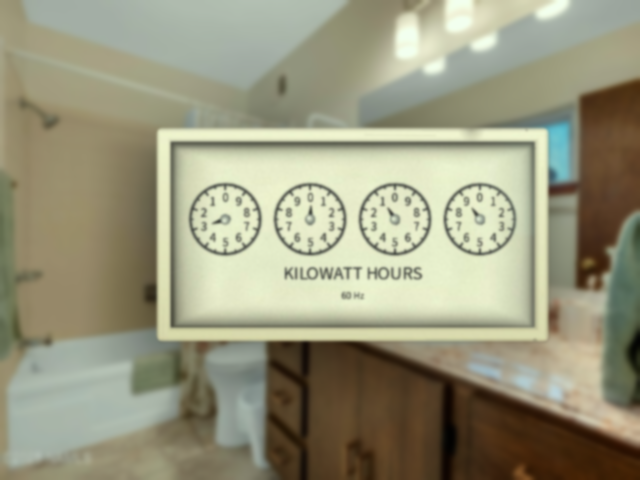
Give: 3009,kWh
